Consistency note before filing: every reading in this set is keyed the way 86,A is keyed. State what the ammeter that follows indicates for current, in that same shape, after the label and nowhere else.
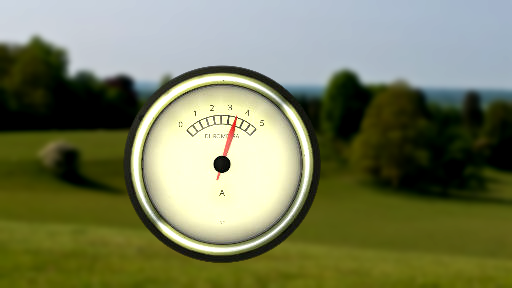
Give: 3.5,A
